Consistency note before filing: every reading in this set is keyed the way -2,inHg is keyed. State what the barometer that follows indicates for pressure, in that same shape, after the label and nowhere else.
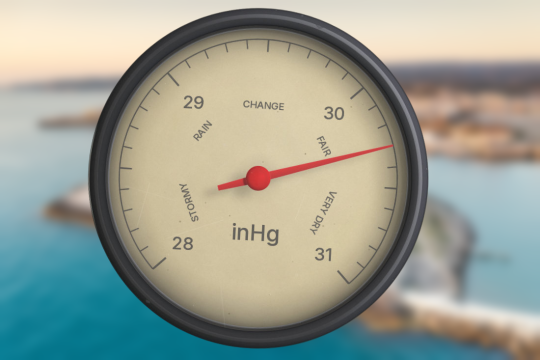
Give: 30.3,inHg
